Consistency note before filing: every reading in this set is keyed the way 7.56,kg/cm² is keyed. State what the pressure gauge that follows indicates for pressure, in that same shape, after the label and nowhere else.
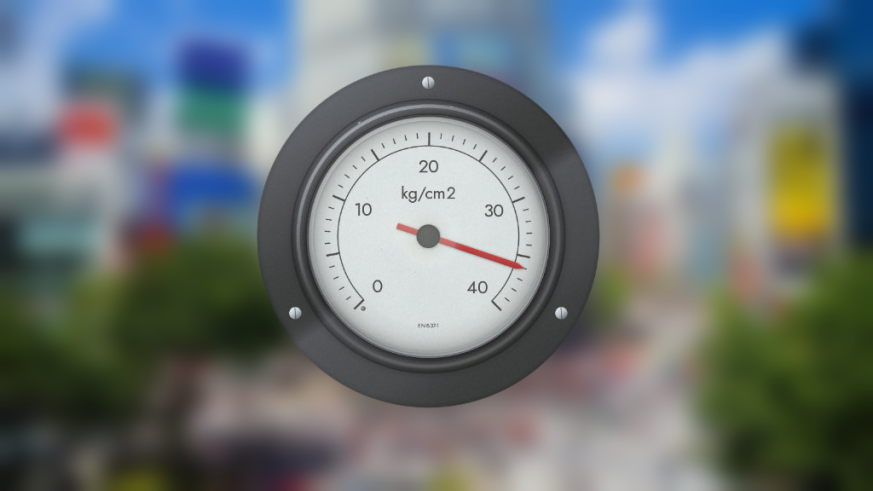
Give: 36,kg/cm²
